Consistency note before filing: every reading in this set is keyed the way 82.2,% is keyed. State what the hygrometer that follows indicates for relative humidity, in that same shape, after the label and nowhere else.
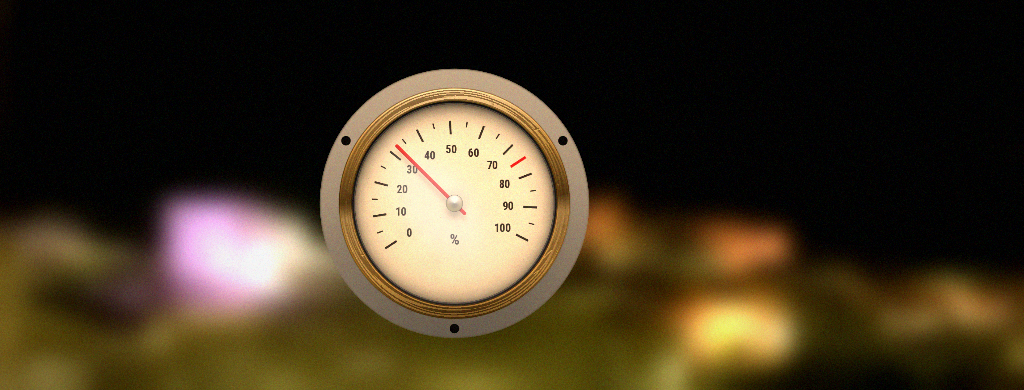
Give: 32.5,%
